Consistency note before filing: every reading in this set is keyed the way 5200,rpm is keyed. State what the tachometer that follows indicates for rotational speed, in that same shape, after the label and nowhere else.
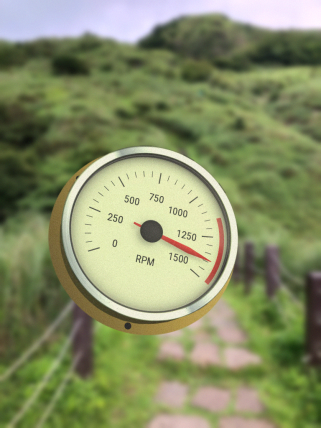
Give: 1400,rpm
